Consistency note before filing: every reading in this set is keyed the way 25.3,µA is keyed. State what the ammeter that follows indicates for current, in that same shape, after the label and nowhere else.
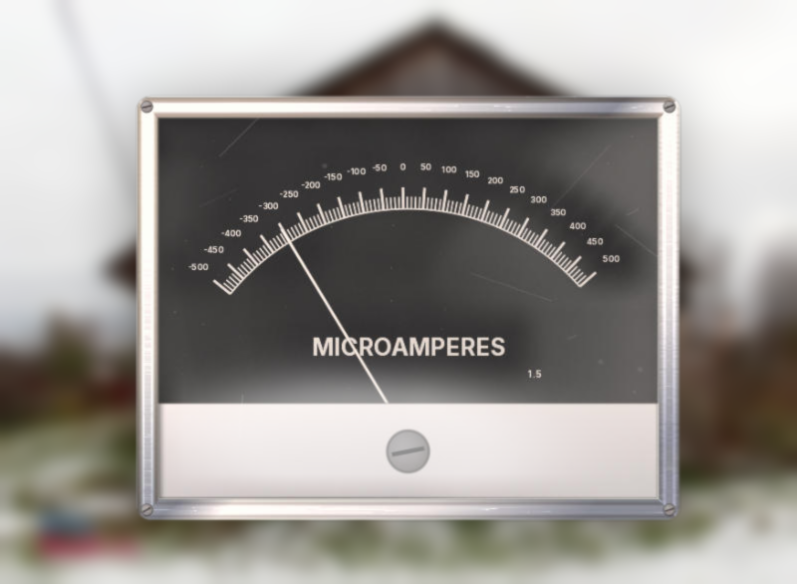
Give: -300,µA
